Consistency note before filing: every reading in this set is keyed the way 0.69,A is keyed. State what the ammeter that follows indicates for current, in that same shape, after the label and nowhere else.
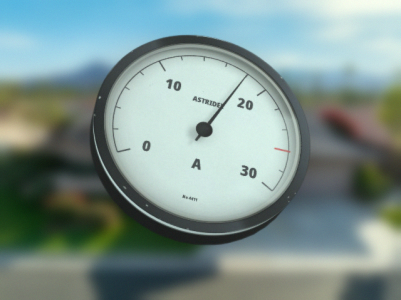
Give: 18,A
